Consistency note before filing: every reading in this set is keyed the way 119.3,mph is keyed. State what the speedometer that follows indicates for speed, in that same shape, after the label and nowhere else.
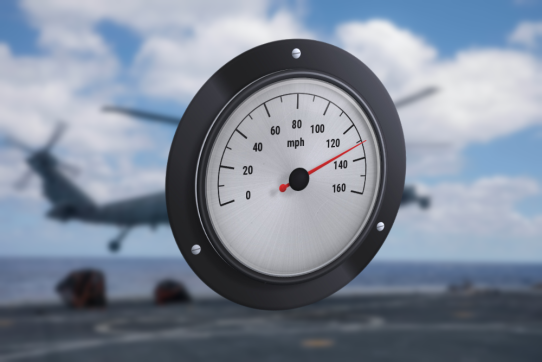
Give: 130,mph
